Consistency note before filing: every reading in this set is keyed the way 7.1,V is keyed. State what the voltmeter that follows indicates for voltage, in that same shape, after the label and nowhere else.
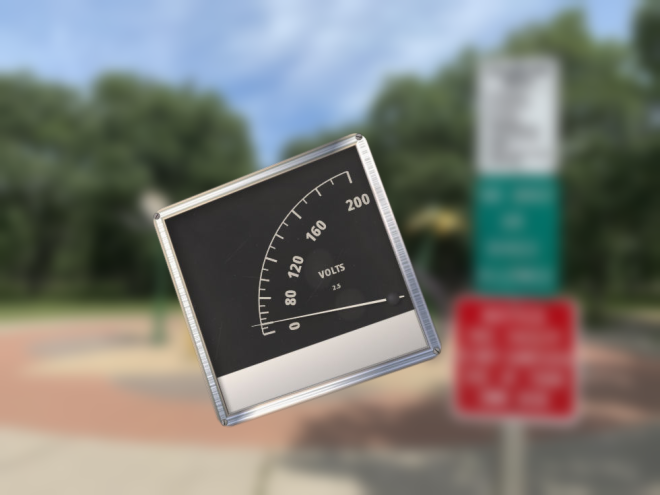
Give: 40,V
